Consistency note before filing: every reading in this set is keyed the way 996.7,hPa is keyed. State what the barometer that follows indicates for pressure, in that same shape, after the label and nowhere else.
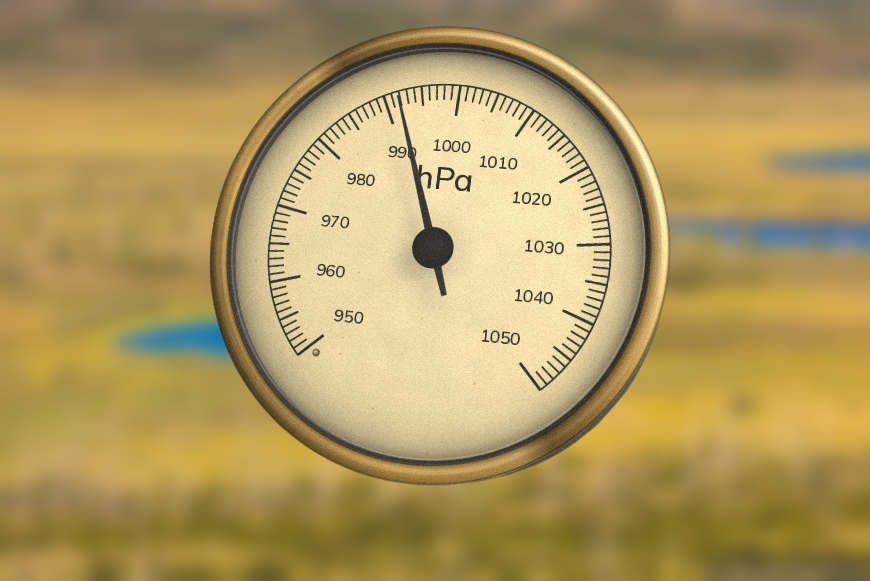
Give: 992,hPa
